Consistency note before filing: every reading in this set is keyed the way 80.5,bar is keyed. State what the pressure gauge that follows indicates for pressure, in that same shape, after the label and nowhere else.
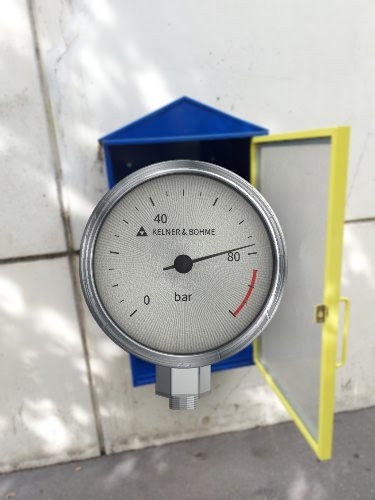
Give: 77.5,bar
